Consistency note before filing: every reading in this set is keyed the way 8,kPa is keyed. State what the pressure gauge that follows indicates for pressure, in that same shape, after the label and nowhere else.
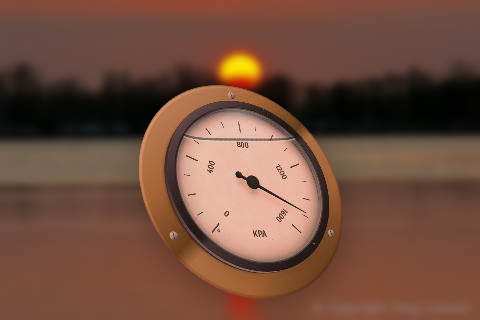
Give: 1500,kPa
